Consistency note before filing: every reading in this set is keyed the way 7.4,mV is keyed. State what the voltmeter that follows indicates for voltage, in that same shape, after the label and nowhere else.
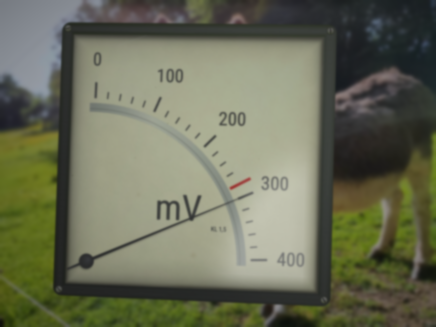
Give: 300,mV
